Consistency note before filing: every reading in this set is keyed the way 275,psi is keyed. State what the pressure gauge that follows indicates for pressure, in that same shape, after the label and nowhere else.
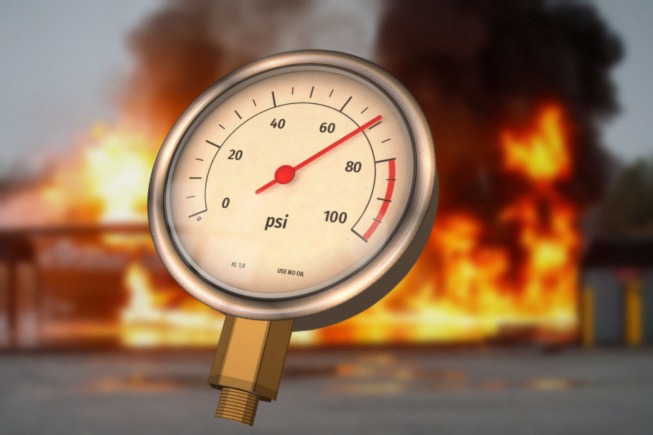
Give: 70,psi
